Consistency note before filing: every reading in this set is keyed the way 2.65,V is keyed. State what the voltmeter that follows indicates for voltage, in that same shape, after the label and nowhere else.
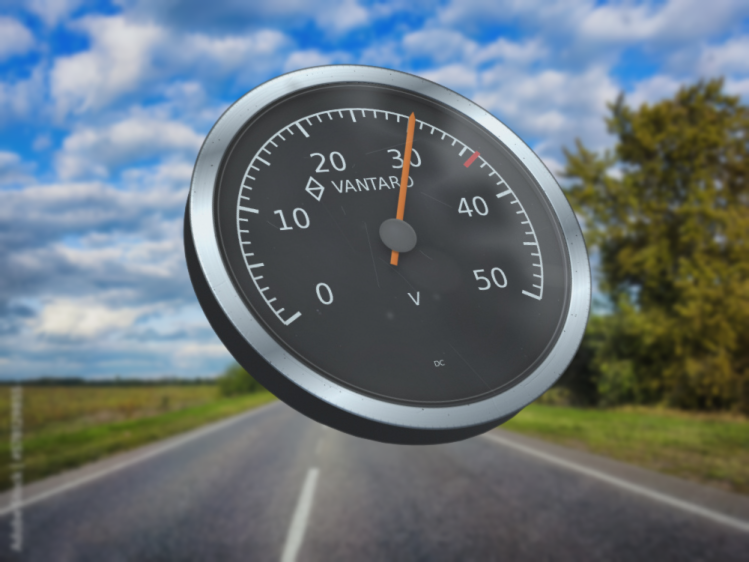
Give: 30,V
